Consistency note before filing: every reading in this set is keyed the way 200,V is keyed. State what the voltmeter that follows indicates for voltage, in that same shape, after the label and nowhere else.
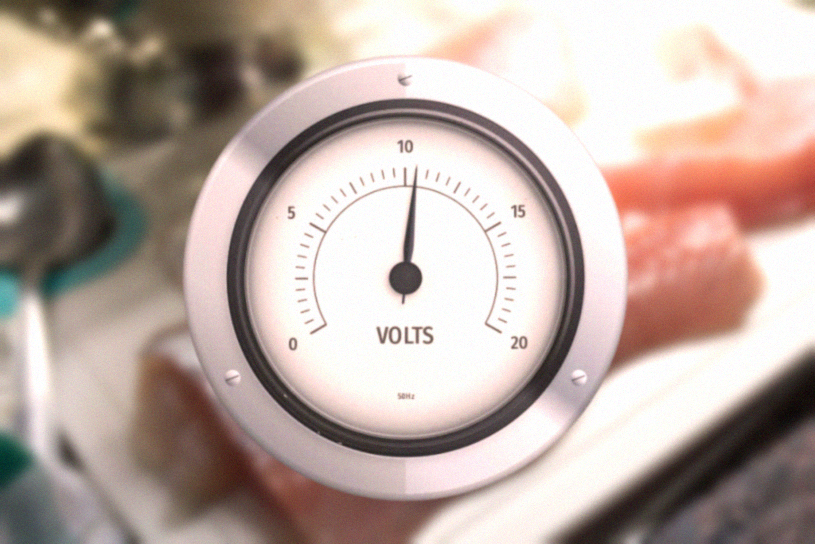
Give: 10.5,V
